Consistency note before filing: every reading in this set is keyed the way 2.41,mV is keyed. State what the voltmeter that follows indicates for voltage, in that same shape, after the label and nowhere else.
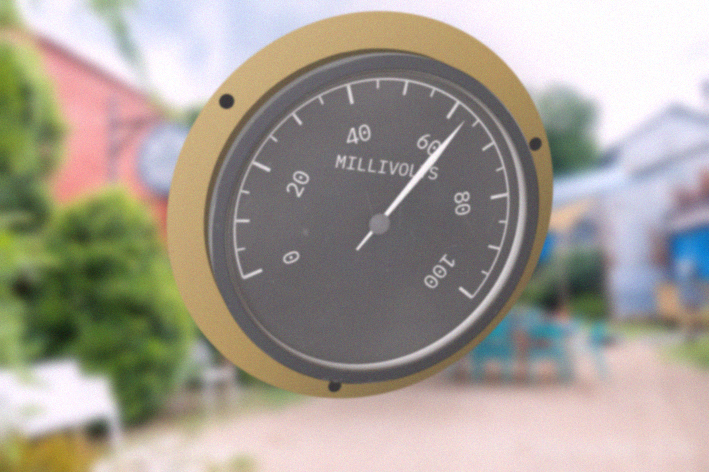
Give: 62.5,mV
